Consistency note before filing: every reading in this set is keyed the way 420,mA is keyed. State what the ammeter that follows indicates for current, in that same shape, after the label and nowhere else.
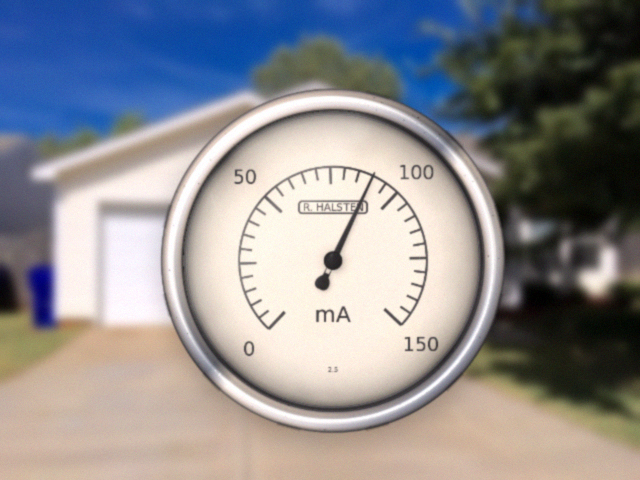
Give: 90,mA
